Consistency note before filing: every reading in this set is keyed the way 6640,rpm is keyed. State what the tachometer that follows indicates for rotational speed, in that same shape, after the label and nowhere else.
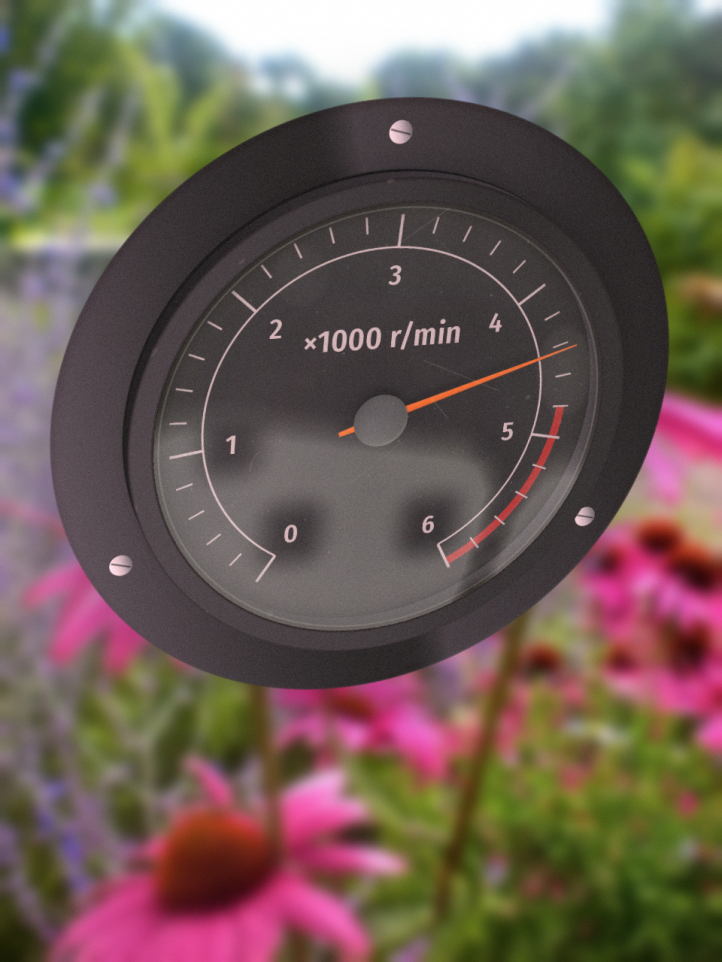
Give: 4400,rpm
